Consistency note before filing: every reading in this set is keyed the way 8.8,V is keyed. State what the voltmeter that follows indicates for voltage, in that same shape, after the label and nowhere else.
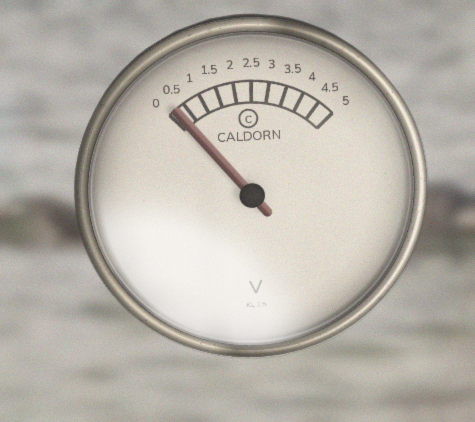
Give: 0.25,V
